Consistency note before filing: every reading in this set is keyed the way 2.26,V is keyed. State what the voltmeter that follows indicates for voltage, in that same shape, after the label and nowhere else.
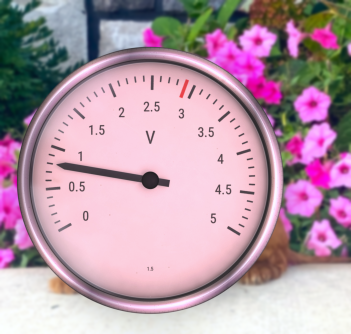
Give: 0.8,V
